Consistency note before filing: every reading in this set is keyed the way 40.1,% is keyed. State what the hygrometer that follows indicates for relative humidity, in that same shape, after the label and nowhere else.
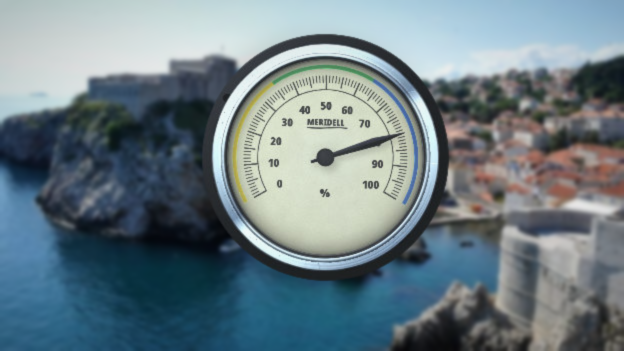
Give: 80,%
